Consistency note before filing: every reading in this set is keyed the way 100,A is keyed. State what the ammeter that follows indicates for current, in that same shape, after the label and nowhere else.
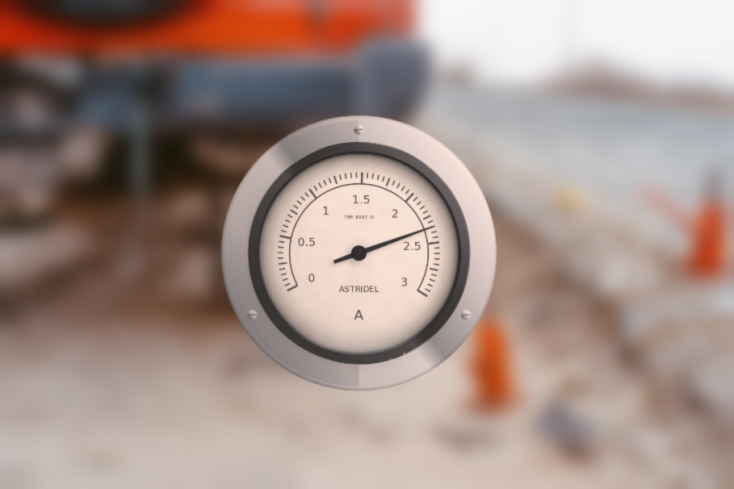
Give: 2.35,A
